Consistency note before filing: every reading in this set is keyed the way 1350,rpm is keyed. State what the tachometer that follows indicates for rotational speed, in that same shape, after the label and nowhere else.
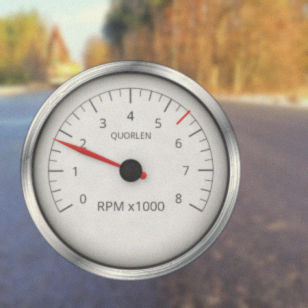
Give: 1750,rpm
